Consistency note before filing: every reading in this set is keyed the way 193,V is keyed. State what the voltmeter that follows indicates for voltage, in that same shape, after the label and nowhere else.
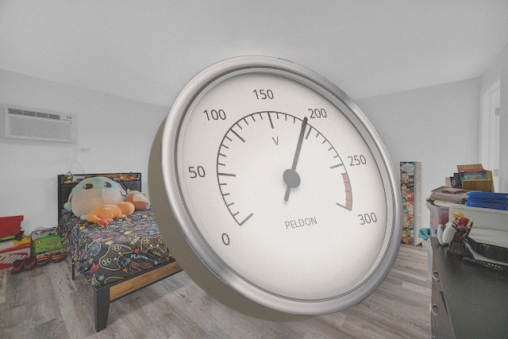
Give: 190,V
